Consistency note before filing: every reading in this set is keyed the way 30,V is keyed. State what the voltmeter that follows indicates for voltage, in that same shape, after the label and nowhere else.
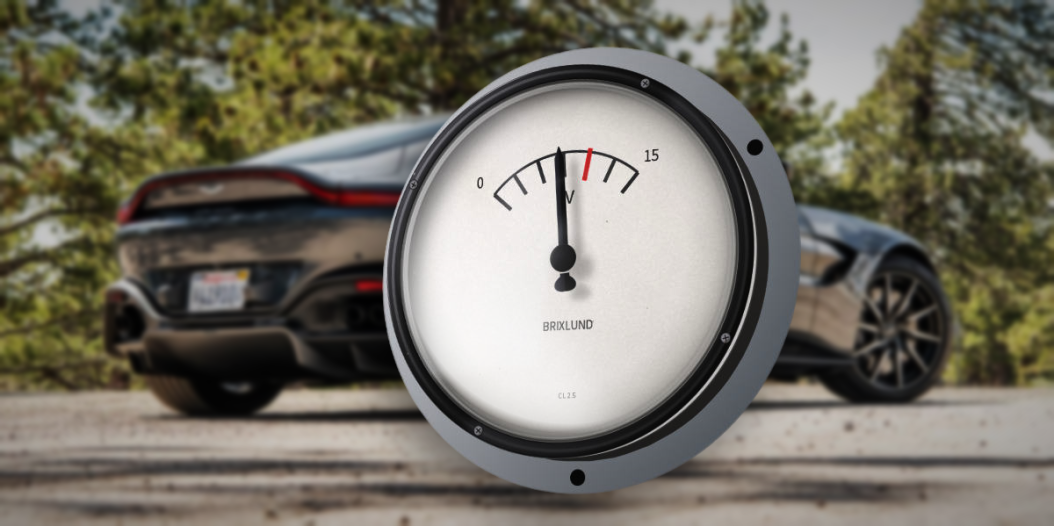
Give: 7.5,V
